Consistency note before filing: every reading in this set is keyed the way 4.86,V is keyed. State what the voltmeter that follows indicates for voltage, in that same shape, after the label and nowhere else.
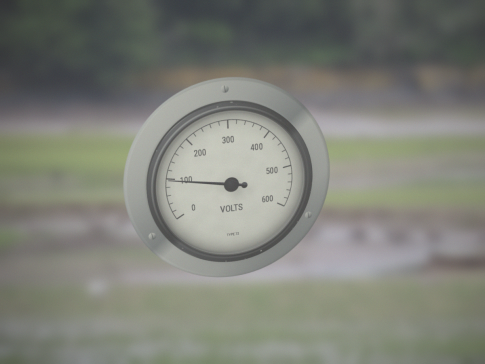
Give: 100,V
